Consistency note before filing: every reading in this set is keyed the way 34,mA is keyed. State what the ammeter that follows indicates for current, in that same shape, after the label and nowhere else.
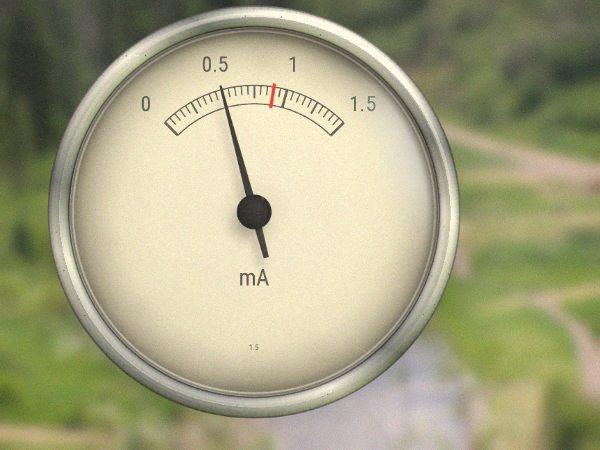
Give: 0.5,mA
